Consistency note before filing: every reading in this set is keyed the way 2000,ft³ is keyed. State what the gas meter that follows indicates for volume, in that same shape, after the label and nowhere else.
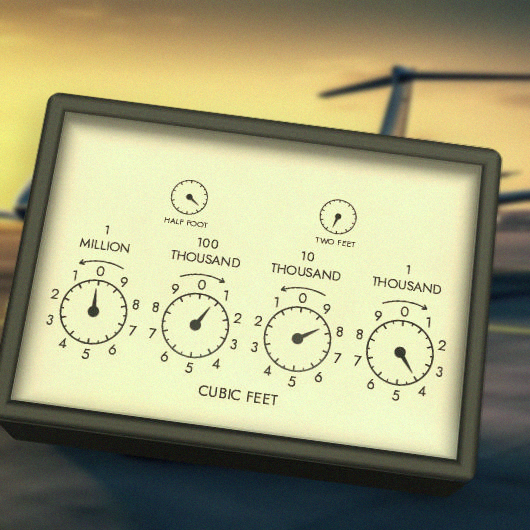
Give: 8400,ft³
